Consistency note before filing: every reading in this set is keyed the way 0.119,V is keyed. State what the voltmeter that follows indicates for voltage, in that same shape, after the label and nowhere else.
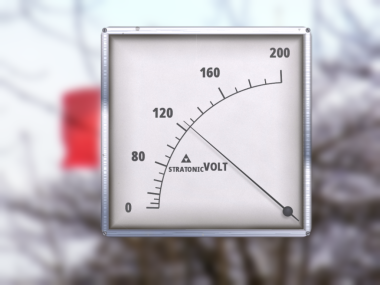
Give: 125,V
